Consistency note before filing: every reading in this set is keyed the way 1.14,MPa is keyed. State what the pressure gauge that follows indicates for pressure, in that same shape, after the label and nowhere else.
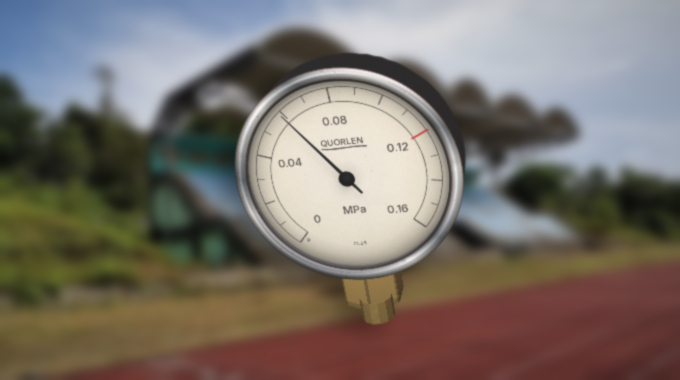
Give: 0.06,MPa
